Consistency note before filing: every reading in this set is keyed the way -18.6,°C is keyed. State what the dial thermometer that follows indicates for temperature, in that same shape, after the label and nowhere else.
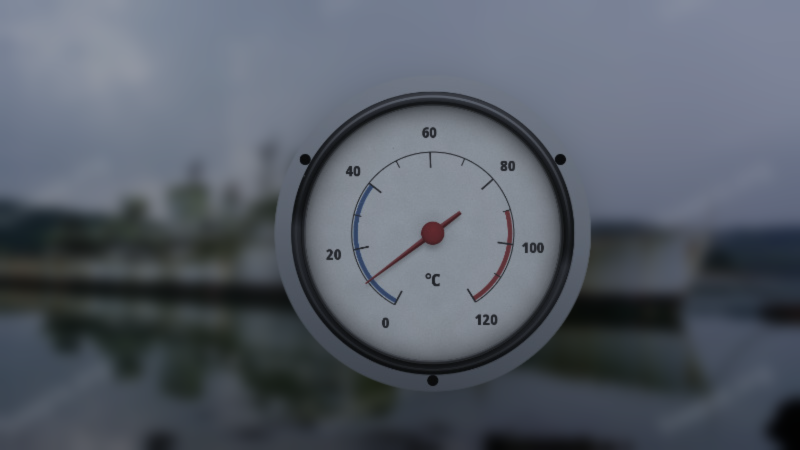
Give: 10,°C
